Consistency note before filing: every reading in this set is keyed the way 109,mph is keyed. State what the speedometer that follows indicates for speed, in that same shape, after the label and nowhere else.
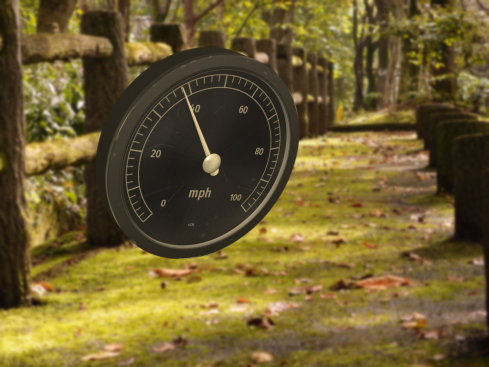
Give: 38,mph
